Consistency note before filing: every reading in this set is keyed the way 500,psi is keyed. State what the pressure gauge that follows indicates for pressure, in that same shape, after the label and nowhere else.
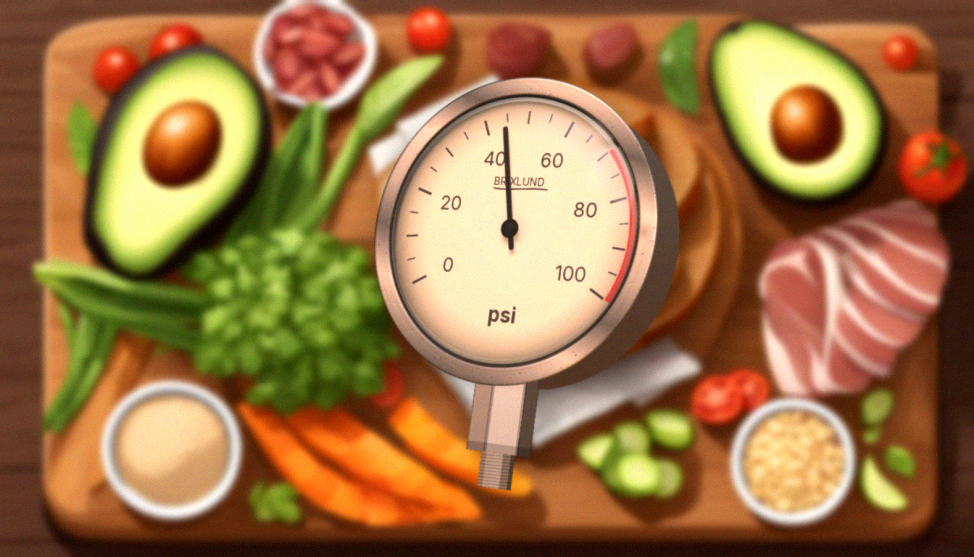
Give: 45,psi
